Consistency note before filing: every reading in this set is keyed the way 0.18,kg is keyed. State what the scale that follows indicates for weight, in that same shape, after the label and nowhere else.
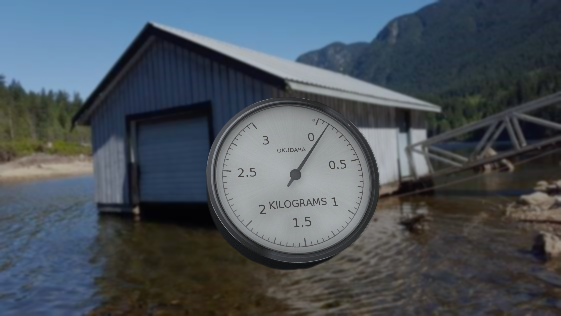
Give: 0.1,kg
